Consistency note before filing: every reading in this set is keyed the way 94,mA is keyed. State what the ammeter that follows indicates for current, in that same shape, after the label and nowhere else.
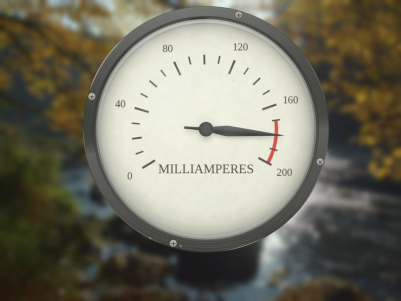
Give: 180,mA
